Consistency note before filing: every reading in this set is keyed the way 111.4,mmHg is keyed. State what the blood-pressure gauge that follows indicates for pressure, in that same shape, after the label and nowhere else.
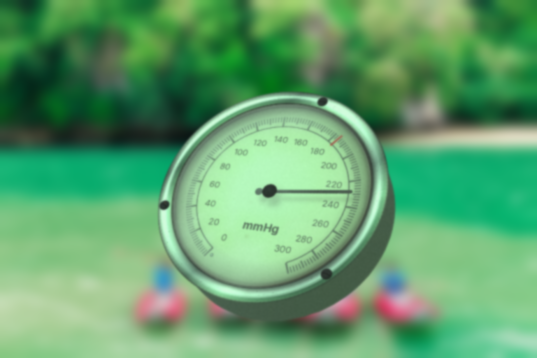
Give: 230,mmHg
